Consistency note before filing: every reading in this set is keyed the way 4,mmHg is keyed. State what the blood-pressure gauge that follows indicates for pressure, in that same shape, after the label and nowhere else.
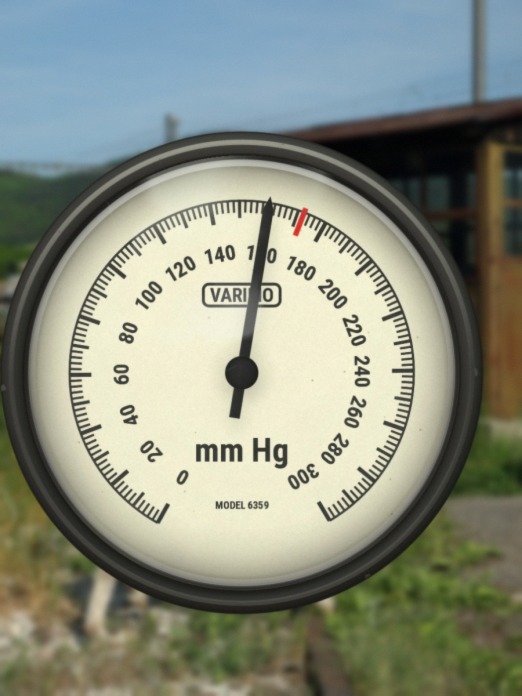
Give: 160,mmHg
